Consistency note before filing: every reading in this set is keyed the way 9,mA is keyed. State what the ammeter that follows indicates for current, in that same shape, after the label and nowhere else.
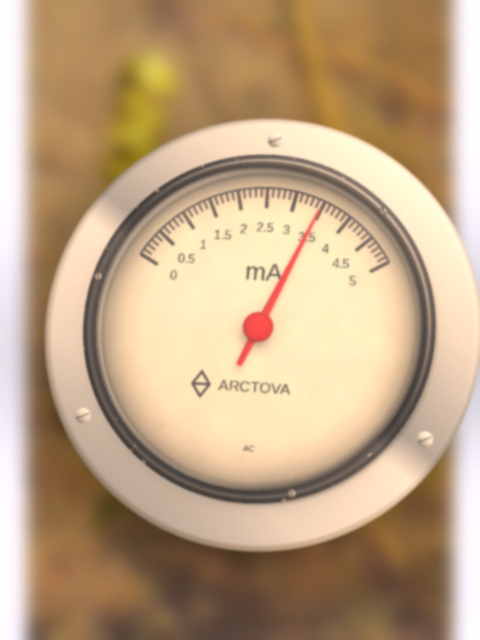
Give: 3.5,mA
